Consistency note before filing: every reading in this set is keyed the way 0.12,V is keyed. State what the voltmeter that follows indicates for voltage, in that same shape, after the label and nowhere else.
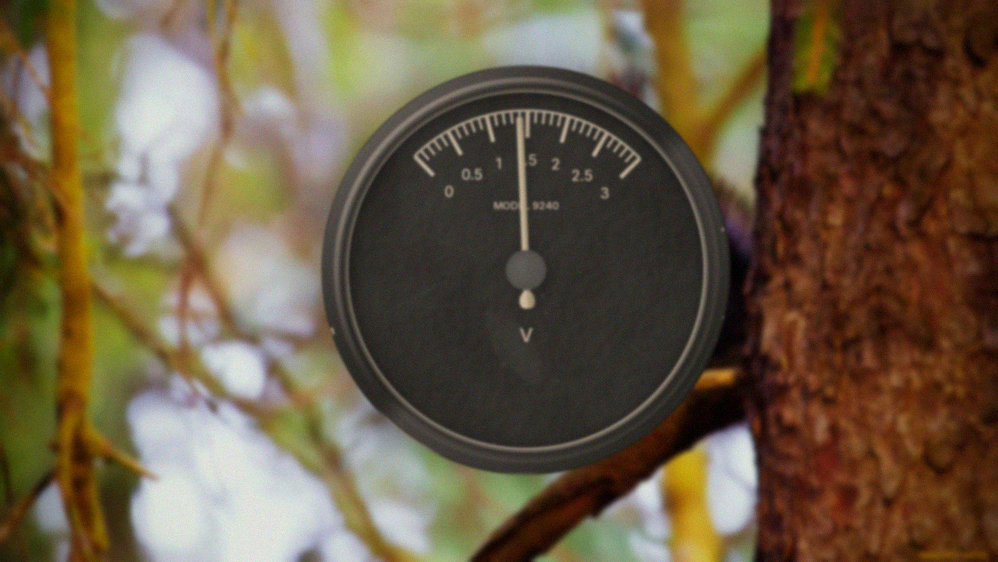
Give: 1.4,V
